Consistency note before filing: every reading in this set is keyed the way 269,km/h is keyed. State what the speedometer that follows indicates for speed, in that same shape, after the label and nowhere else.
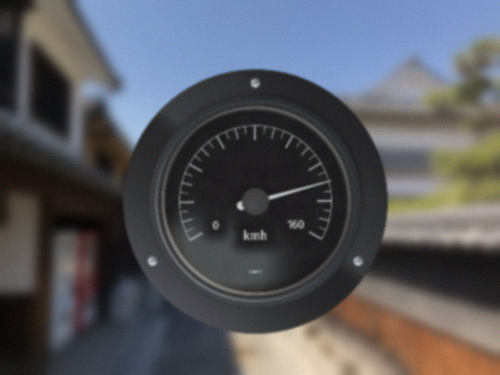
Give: 130,km/h
